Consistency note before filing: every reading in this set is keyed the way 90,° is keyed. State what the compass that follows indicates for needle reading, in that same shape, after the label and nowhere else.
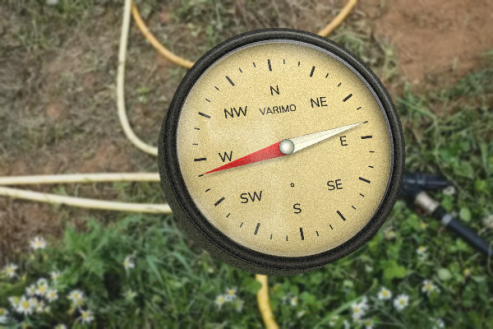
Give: 260,°
